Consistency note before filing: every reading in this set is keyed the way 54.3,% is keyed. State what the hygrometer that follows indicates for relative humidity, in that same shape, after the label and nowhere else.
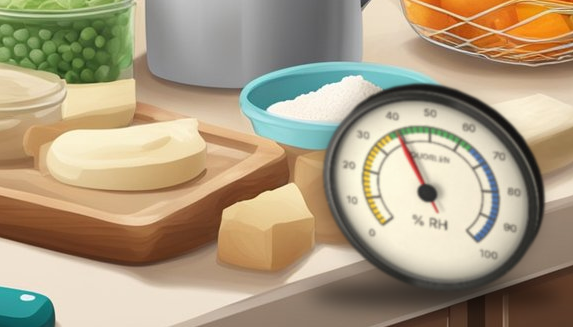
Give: 40,%
